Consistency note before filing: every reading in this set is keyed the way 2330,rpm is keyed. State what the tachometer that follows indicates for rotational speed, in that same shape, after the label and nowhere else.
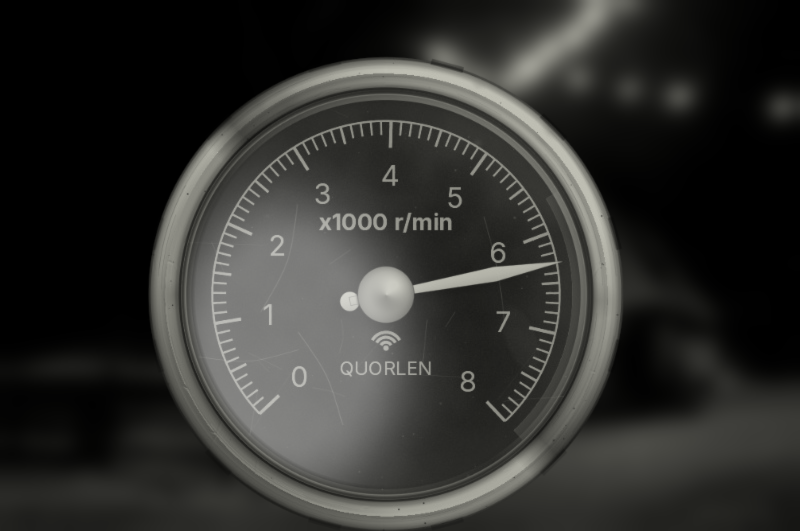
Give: 6300,rpm
